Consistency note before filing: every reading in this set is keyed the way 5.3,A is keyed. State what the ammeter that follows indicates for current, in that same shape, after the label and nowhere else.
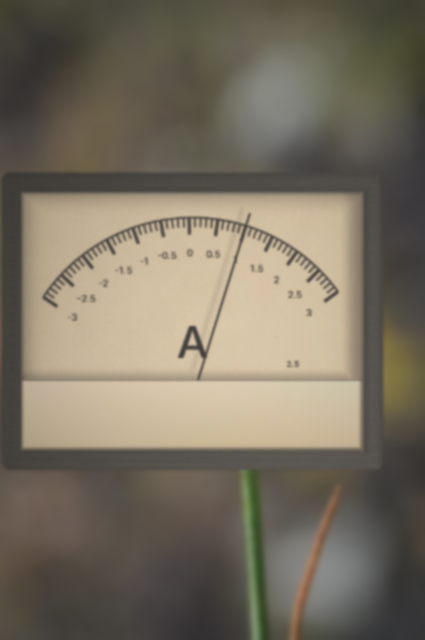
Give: 1,A
